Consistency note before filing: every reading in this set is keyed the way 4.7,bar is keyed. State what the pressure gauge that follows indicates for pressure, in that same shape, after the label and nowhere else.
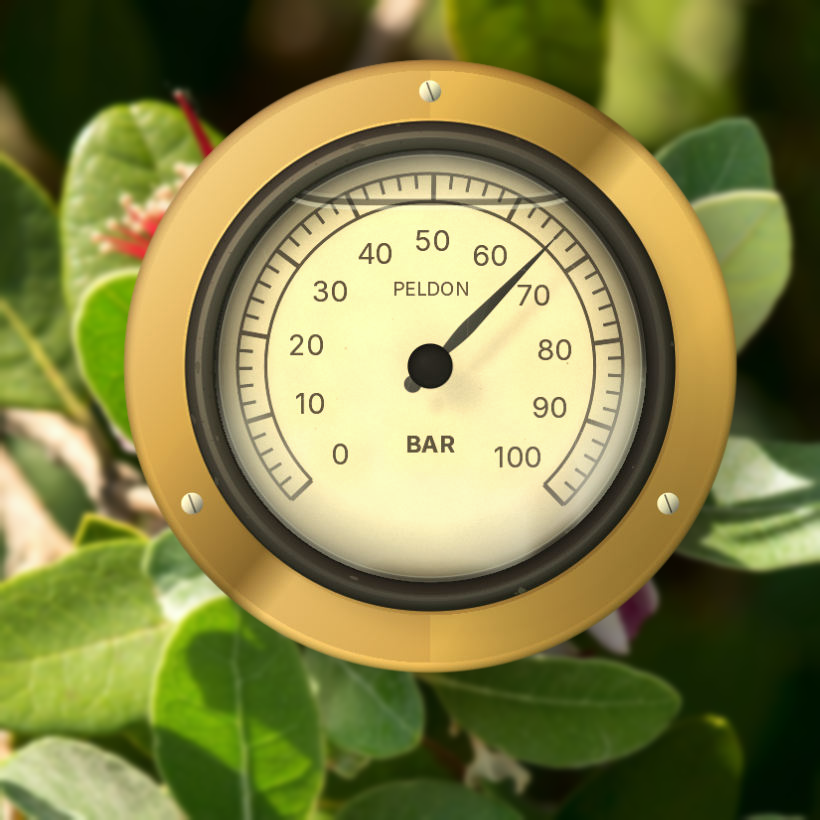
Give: 66,bar
